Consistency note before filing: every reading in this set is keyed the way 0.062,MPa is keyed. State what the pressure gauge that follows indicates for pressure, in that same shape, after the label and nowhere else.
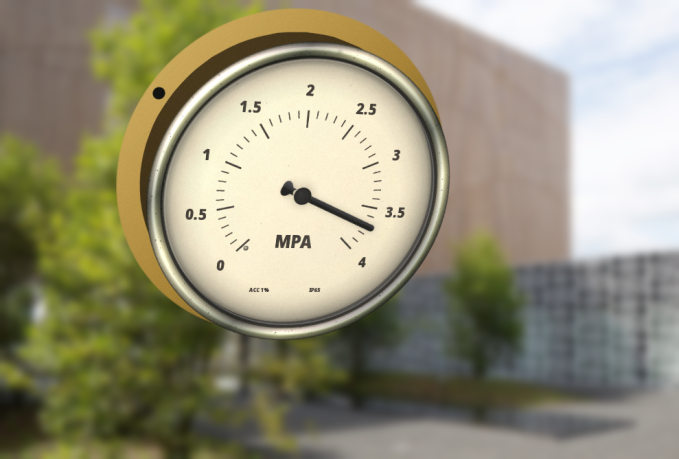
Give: 3.7,MPa
